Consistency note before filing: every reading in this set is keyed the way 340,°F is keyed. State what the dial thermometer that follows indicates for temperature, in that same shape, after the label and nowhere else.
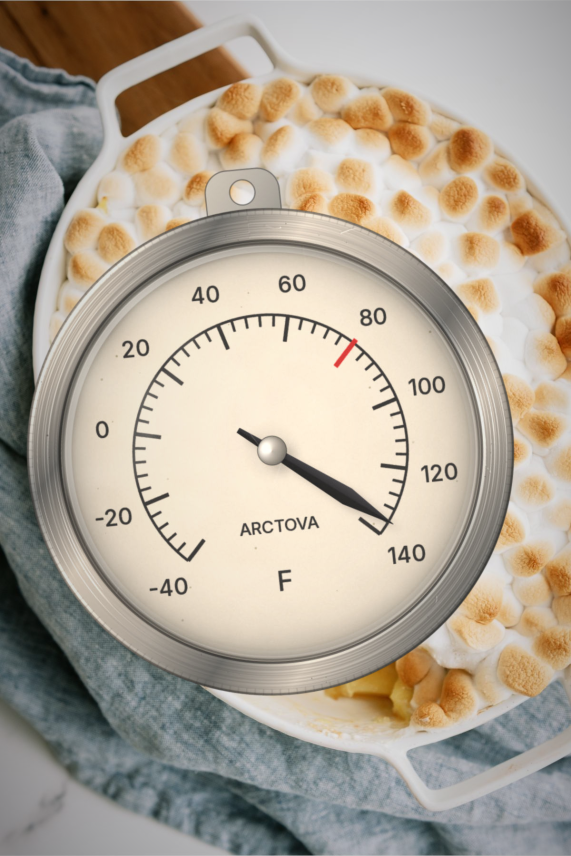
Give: 136,°F
